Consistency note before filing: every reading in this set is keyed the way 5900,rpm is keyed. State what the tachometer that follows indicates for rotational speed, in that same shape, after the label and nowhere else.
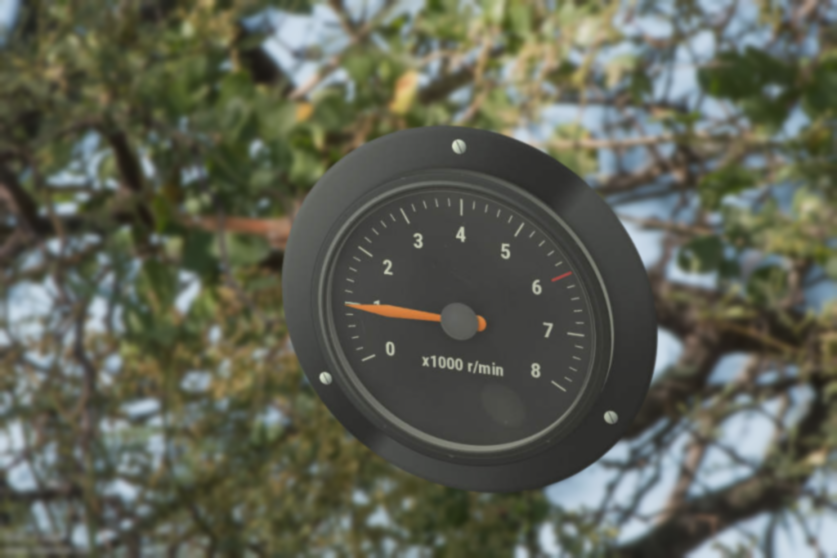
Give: 1000,rpm
